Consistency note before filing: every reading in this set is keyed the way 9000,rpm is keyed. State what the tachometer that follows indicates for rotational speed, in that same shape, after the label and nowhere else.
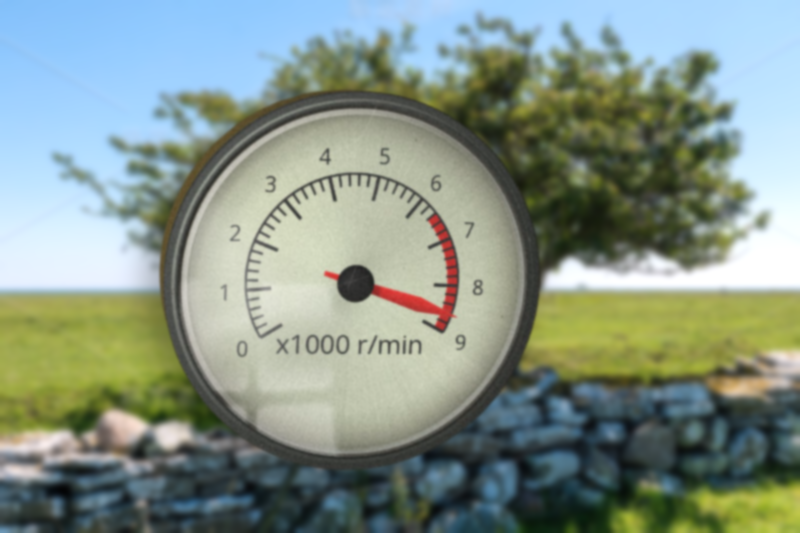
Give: 8600,rpm
